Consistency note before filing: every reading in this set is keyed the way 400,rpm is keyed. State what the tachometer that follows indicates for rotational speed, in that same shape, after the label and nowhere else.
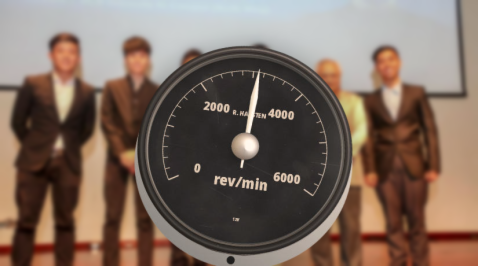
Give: 3100,rpm
